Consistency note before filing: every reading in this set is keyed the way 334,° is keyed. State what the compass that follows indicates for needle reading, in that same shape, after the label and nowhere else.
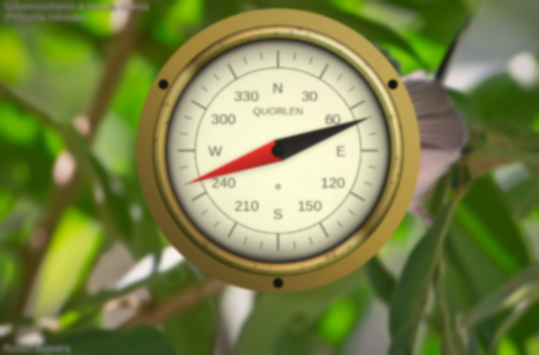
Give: 250,°
